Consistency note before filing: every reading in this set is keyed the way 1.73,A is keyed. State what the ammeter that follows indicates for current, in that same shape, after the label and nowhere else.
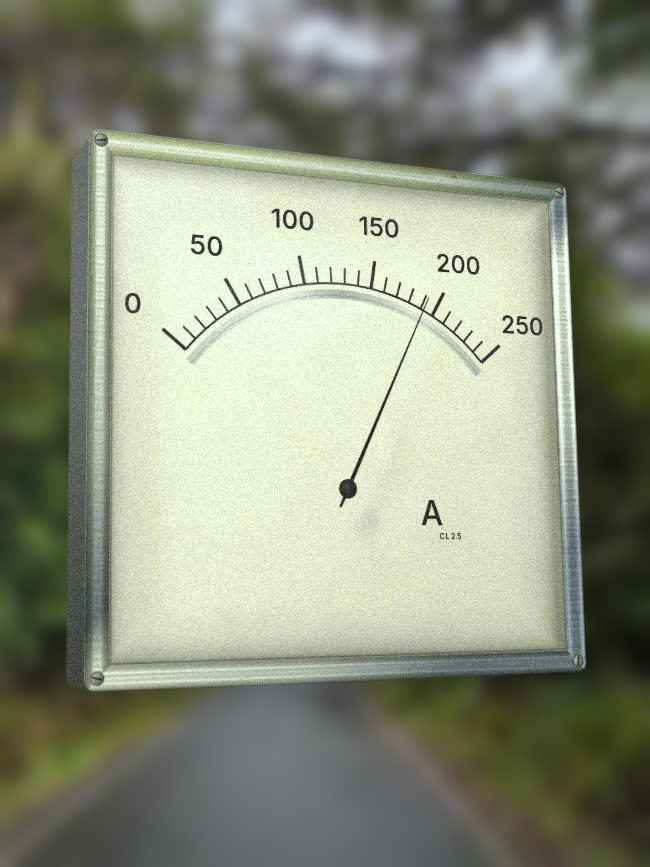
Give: 190,A
